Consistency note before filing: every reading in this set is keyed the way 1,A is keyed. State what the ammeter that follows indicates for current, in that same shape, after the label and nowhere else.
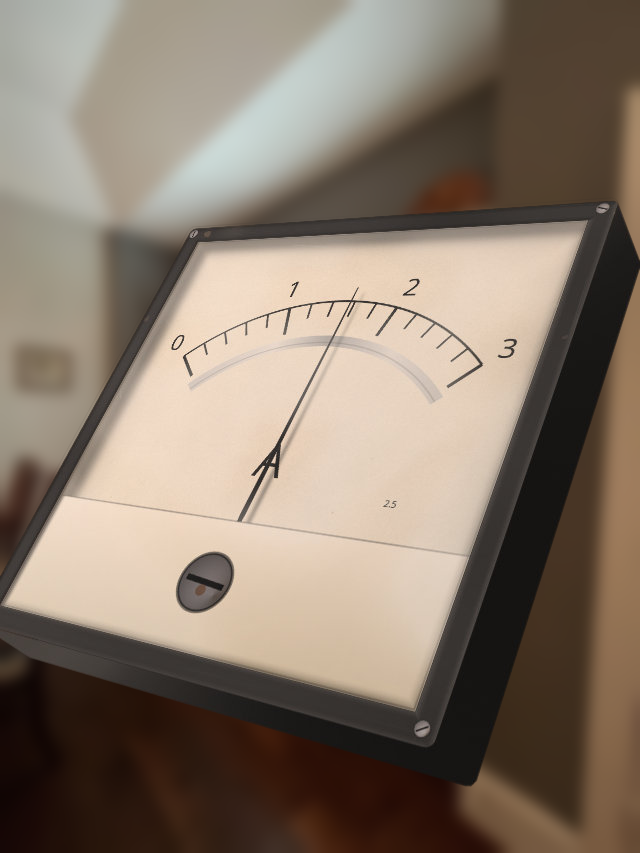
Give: 1.6,A
